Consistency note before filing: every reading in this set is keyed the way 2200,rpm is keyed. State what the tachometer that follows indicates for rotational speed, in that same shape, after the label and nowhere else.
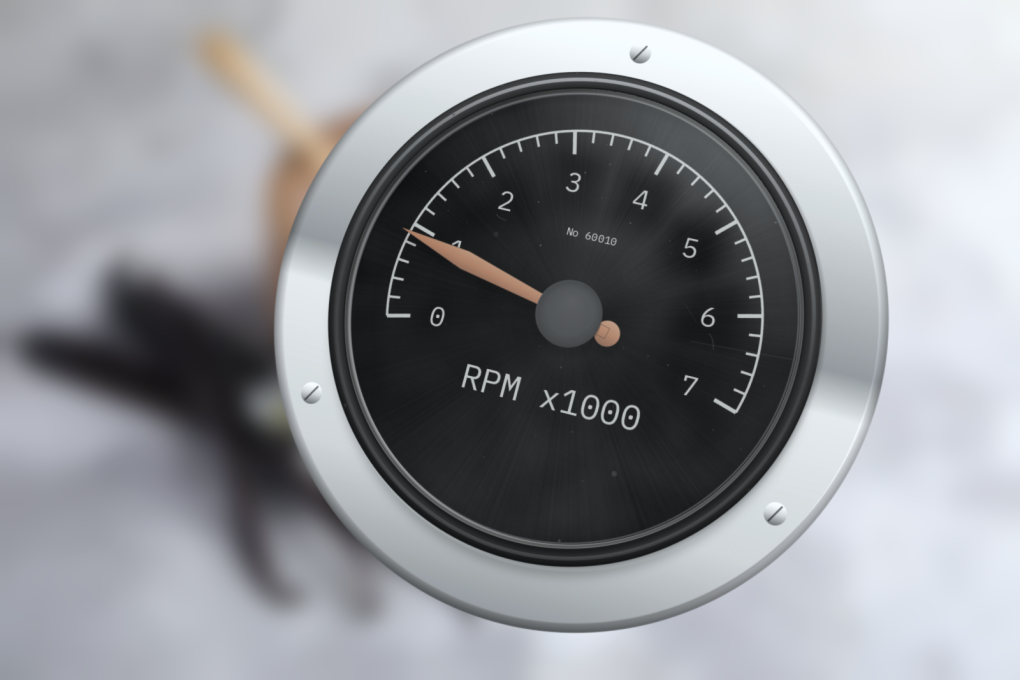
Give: 900,rpm
